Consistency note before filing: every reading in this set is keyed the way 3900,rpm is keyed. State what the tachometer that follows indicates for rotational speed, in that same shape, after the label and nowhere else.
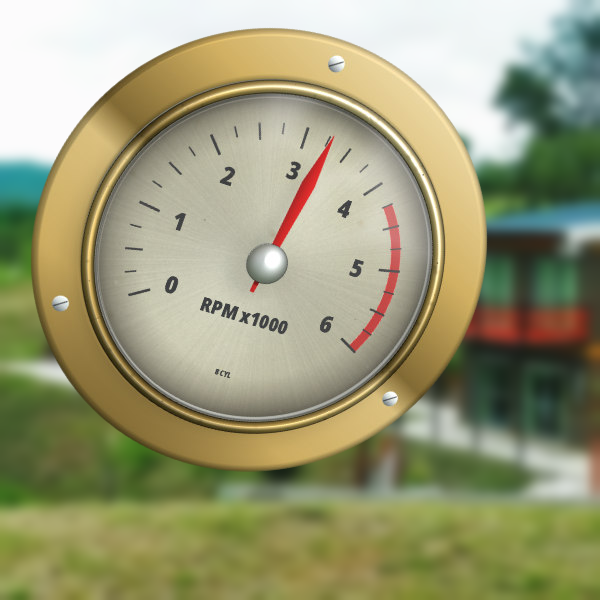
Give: 3250,rpm
